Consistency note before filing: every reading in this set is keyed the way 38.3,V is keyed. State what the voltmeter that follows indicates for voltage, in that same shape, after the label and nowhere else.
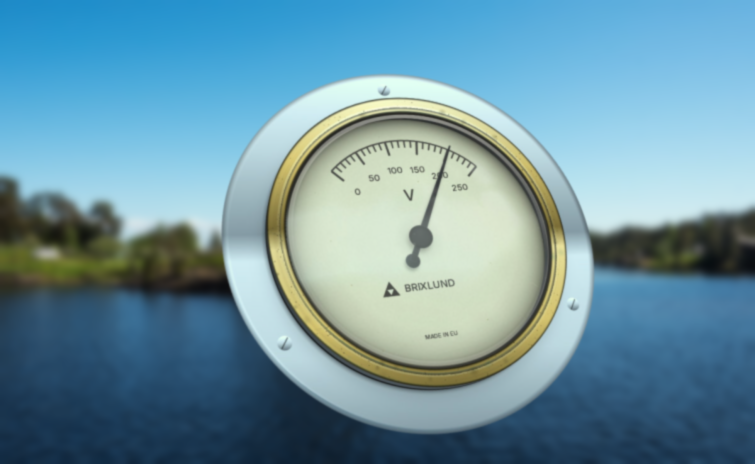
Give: 200,V
